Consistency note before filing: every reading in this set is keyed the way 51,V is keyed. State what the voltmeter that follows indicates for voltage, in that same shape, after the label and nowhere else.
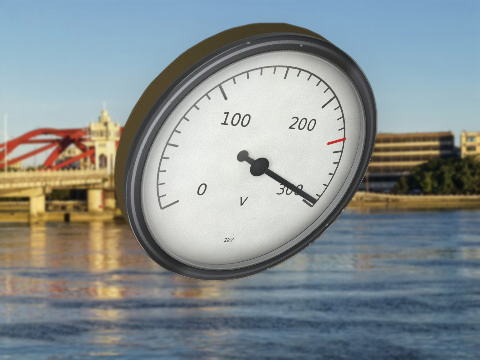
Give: 295,V
